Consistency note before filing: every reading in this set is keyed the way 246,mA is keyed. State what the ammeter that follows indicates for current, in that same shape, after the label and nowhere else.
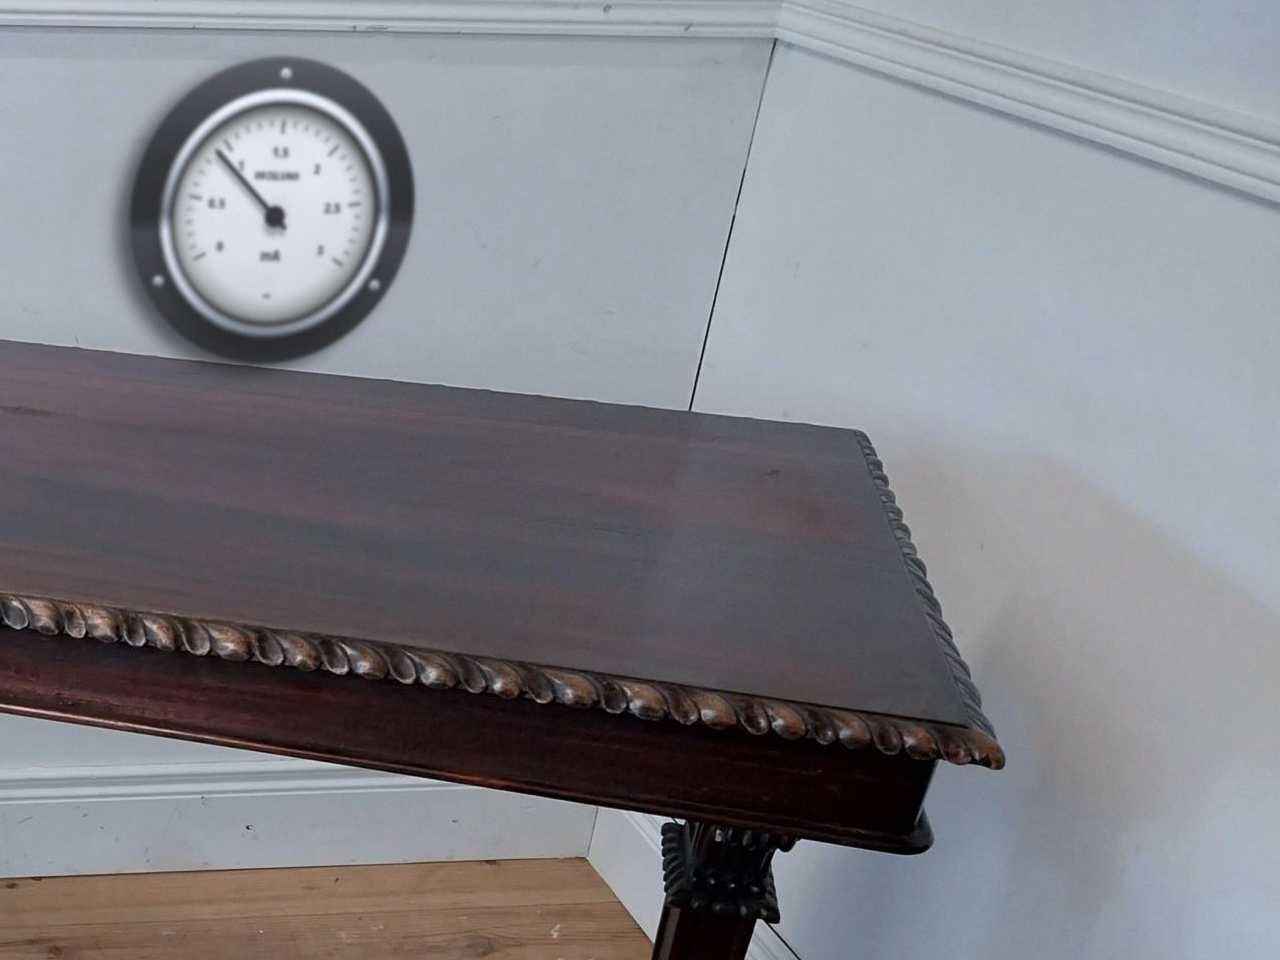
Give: 0.9,mA
